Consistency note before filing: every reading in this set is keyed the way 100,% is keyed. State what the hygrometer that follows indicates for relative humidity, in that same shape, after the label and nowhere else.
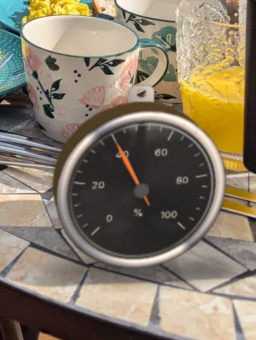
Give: 40,%
